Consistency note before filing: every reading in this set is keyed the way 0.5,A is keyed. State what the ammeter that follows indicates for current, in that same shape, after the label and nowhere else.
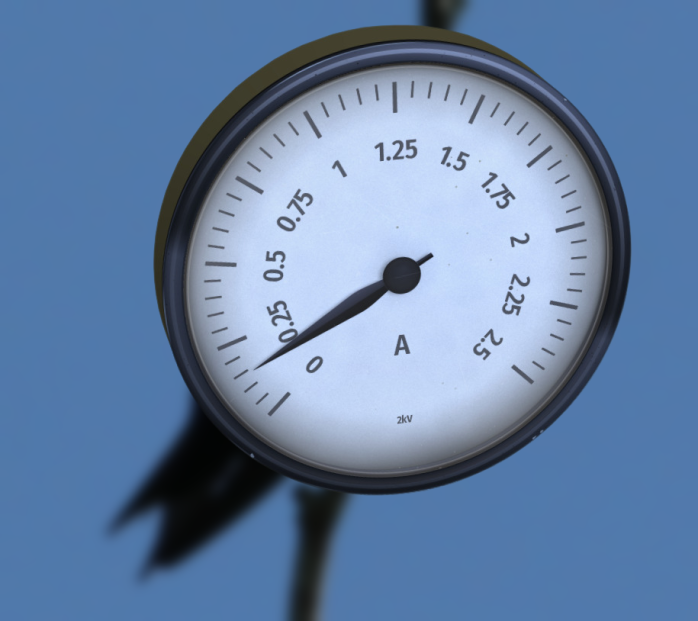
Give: 0.15,A
